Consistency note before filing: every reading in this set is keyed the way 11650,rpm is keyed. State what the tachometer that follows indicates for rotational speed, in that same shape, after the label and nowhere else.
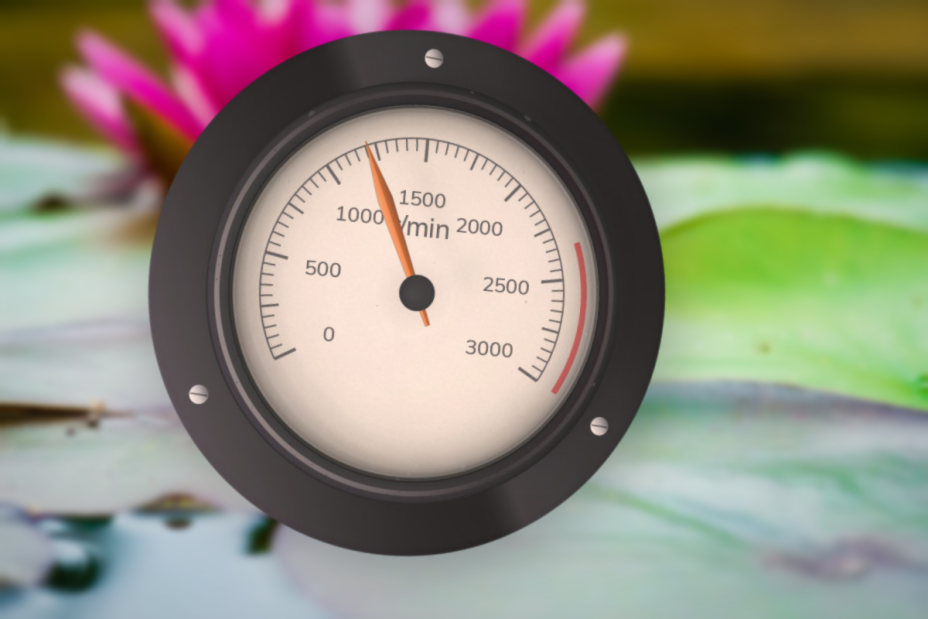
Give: 1200,rpm
